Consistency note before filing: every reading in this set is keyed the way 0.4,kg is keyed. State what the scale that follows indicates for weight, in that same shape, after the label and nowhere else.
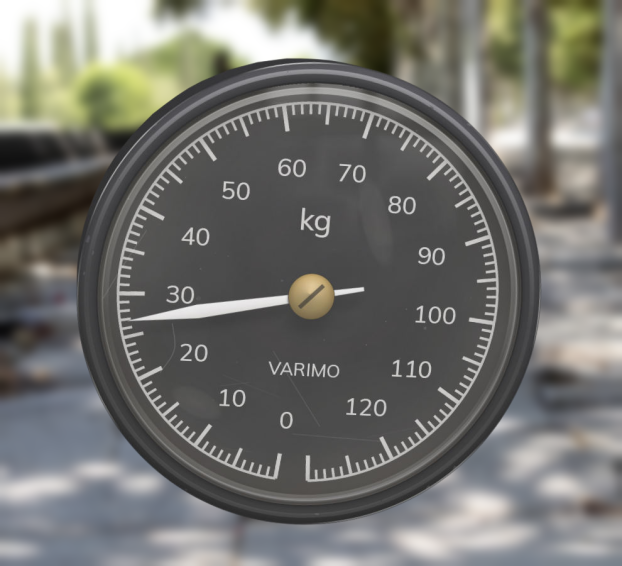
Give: 27,kg
